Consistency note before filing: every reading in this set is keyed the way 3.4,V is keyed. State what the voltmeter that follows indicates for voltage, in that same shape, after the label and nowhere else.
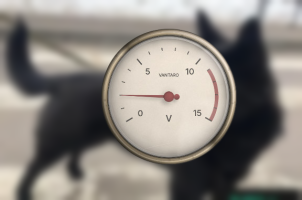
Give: 2,V
